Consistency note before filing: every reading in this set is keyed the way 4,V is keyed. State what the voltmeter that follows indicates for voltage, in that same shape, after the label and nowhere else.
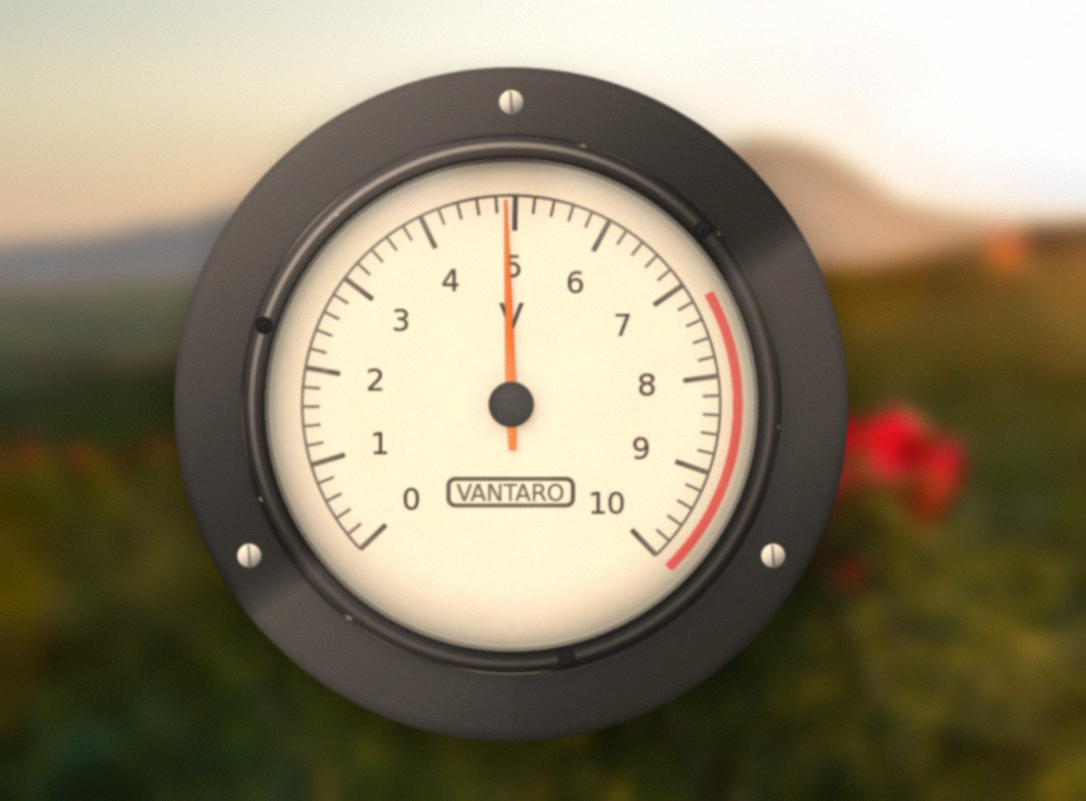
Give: 4.9,V
